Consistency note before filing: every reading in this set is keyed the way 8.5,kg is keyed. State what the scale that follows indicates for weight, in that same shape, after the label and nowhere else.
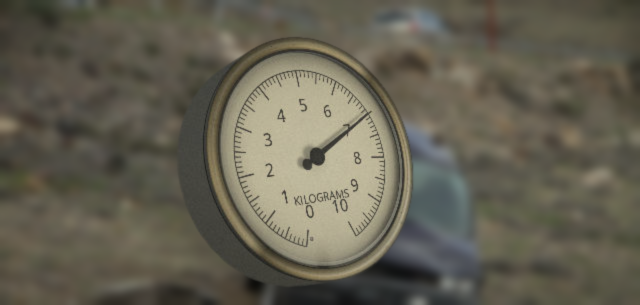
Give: 7,kg
